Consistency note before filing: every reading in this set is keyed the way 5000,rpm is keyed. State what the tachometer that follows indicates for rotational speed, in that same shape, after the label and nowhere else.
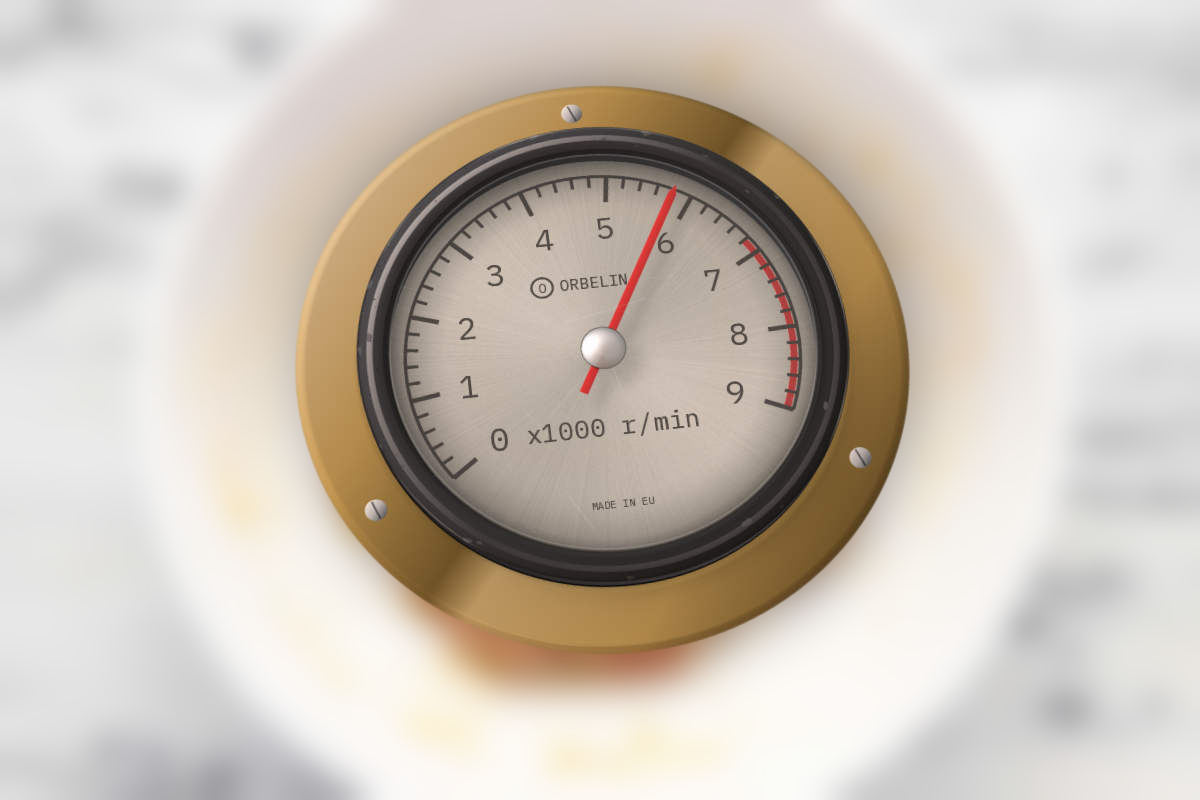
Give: 5800,rpm
